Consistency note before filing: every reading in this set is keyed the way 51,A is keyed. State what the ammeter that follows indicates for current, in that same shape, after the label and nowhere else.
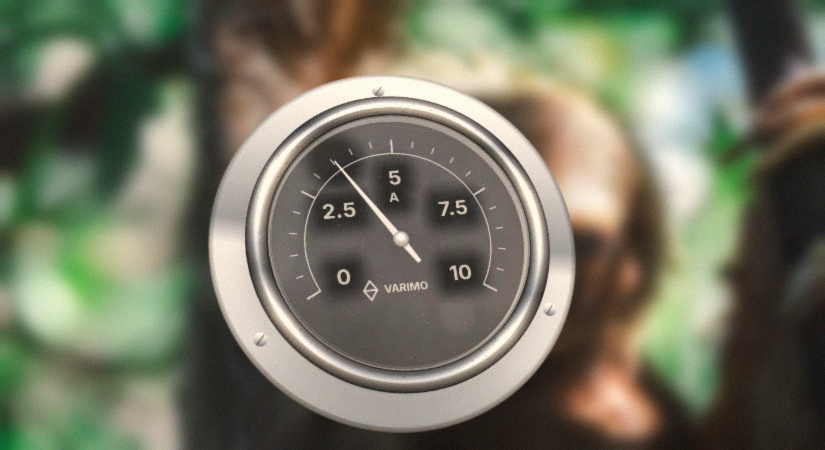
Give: 3.5,A
